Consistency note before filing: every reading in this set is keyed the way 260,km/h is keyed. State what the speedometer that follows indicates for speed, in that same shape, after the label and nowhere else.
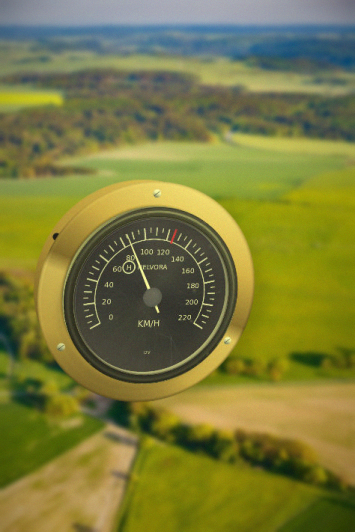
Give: 85,km/h
